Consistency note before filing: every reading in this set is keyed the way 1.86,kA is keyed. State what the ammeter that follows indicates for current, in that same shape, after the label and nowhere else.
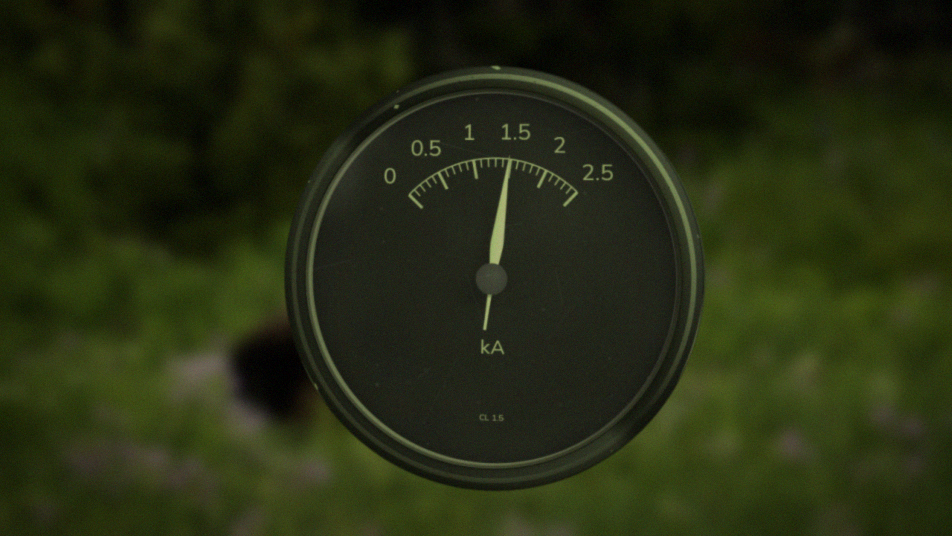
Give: 1.5,kA
